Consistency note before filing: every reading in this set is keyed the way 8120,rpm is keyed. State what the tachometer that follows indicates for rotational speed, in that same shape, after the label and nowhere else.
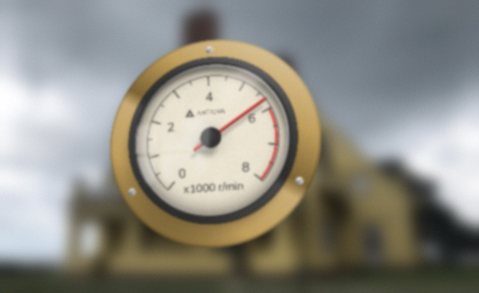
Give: 5750,rpm
